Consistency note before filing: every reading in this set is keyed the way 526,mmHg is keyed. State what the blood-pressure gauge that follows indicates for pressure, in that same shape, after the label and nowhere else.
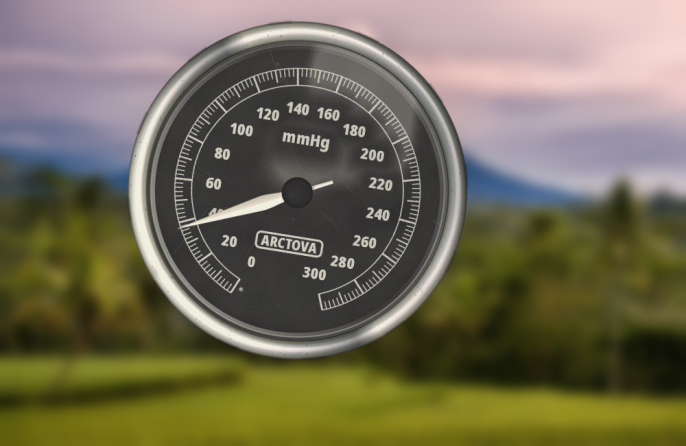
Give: 38,mmHg
